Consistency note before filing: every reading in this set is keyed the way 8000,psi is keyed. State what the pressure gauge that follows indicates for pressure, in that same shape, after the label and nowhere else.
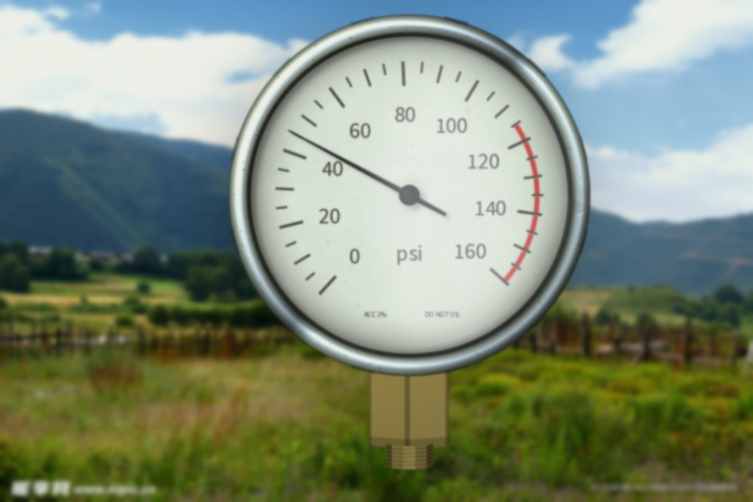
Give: 45,psi
